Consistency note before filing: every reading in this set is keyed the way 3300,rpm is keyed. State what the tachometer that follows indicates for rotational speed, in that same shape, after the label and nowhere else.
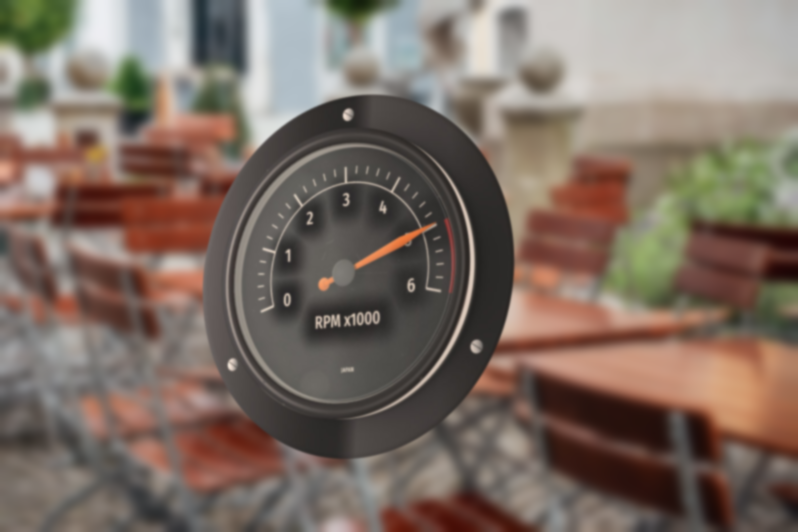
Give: 5000,rpm
